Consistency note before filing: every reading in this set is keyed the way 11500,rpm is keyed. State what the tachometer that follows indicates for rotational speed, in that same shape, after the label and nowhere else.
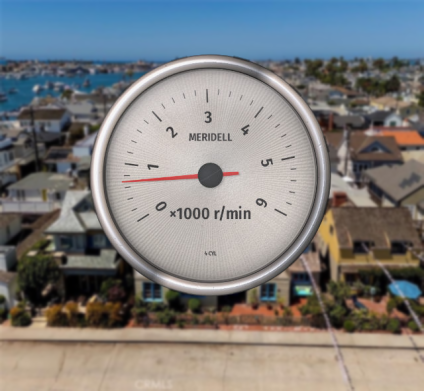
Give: 700,rpm
